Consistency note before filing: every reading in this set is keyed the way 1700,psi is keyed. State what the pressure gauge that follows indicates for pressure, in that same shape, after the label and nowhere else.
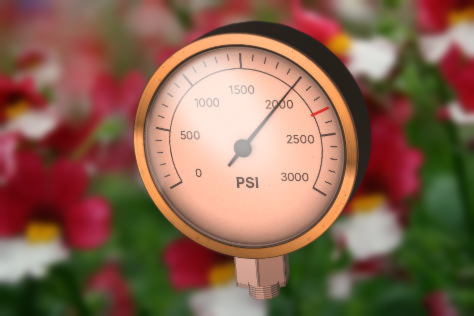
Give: 2000,psi
